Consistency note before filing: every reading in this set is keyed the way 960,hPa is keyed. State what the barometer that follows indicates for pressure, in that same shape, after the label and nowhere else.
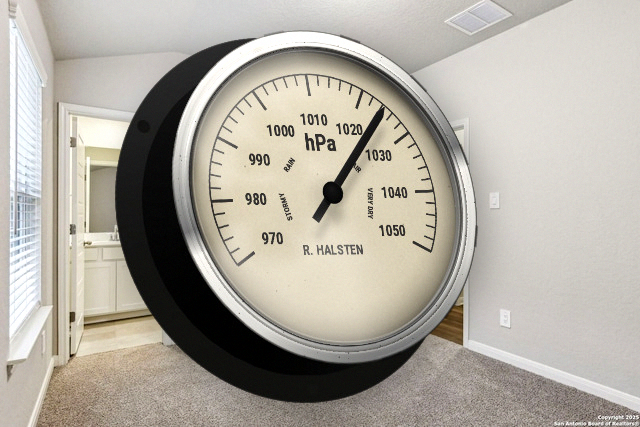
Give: 1024,hPa
